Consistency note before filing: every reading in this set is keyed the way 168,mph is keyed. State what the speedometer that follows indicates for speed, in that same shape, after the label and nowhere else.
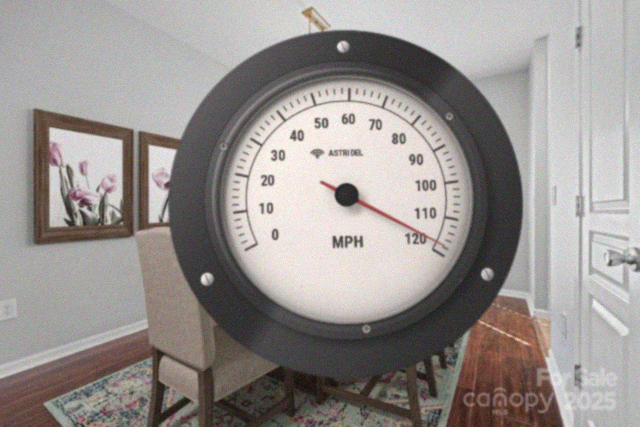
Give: 118,mph
